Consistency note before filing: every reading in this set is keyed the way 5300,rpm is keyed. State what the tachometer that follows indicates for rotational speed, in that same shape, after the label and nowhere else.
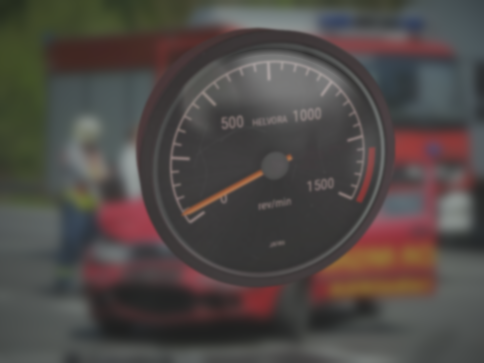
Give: 50,rpm
